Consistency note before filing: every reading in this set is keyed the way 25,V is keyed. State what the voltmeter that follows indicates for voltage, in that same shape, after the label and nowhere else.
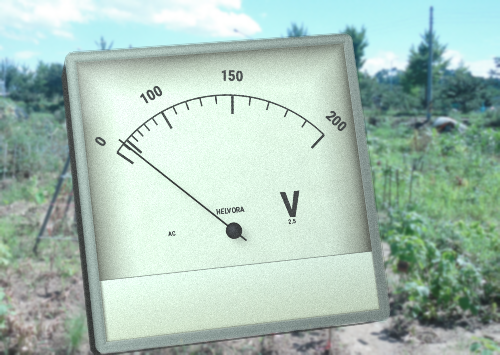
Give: 40,V
